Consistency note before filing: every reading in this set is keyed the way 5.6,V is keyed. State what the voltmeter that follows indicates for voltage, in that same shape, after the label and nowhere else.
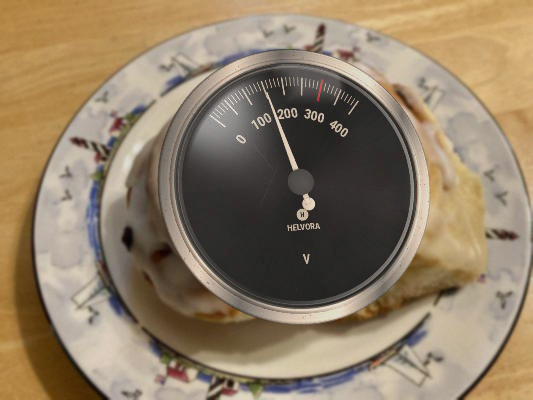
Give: 150,V
